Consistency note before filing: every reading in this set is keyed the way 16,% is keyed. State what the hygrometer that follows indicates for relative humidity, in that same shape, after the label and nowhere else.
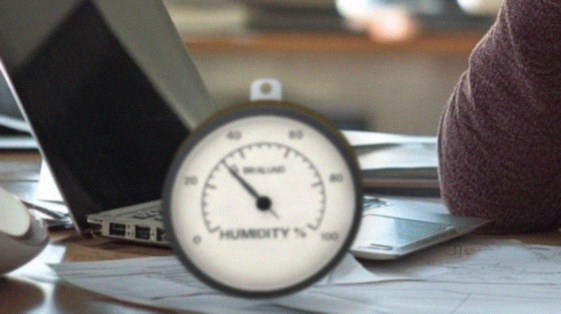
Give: 32,%
